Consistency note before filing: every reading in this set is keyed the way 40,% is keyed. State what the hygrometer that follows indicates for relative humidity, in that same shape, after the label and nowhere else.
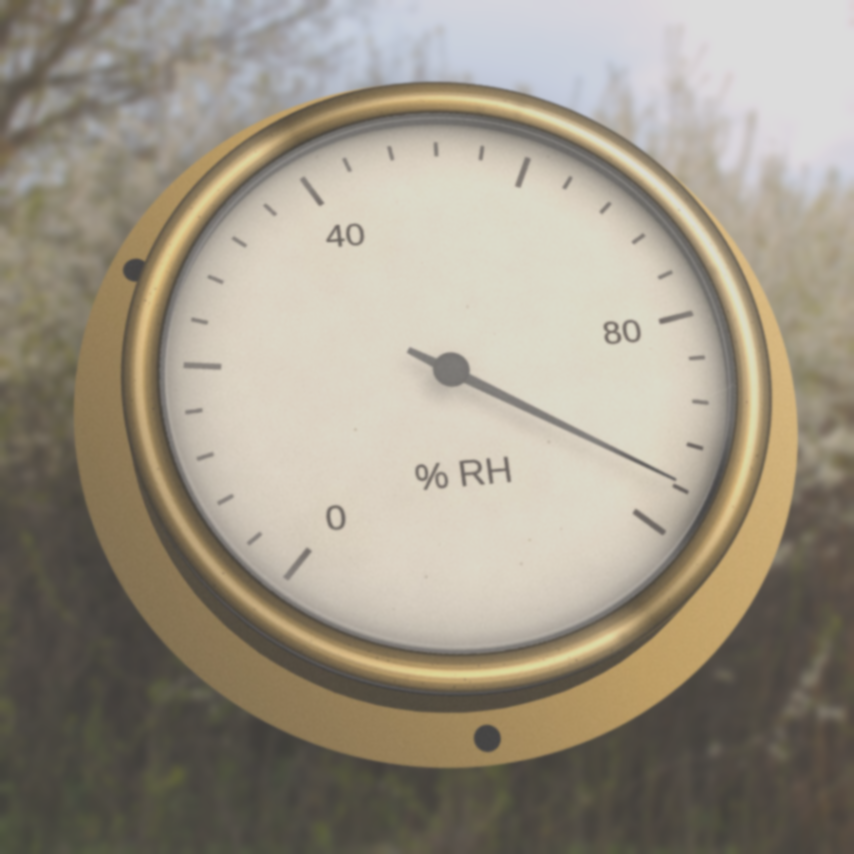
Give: 96,%
